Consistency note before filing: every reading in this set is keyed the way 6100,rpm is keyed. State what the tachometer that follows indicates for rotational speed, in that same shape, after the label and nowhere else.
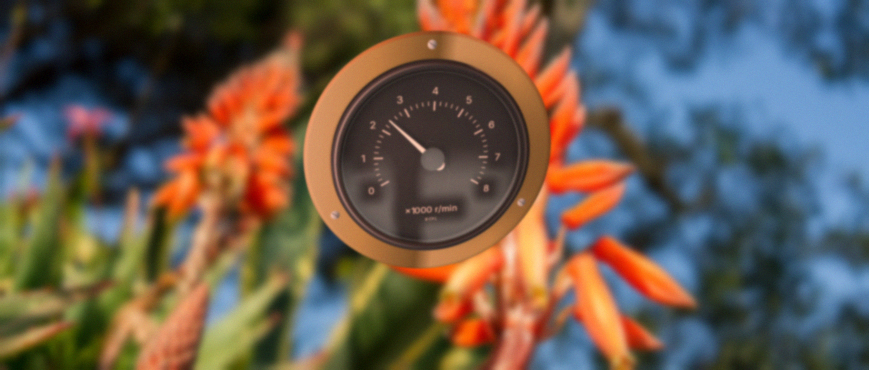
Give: 2400,rpm
